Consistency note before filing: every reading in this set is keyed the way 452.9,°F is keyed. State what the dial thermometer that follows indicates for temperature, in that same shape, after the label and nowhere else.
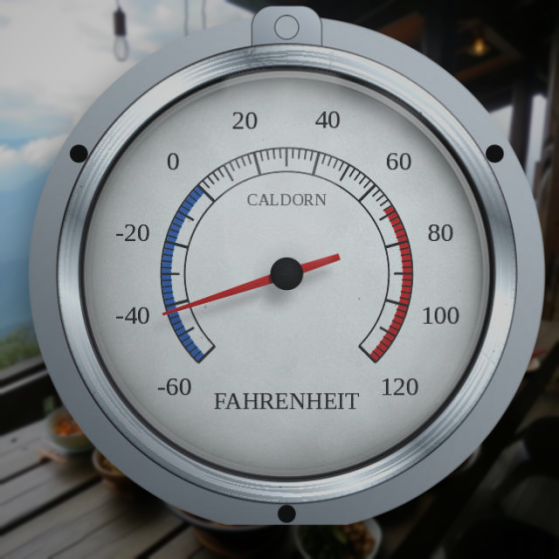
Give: -42,°F
